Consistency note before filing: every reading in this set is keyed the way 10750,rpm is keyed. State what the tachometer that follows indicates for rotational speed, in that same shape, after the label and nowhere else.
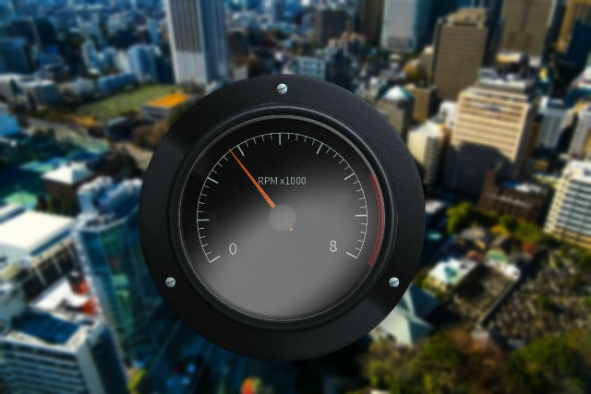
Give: 2800,rpm
